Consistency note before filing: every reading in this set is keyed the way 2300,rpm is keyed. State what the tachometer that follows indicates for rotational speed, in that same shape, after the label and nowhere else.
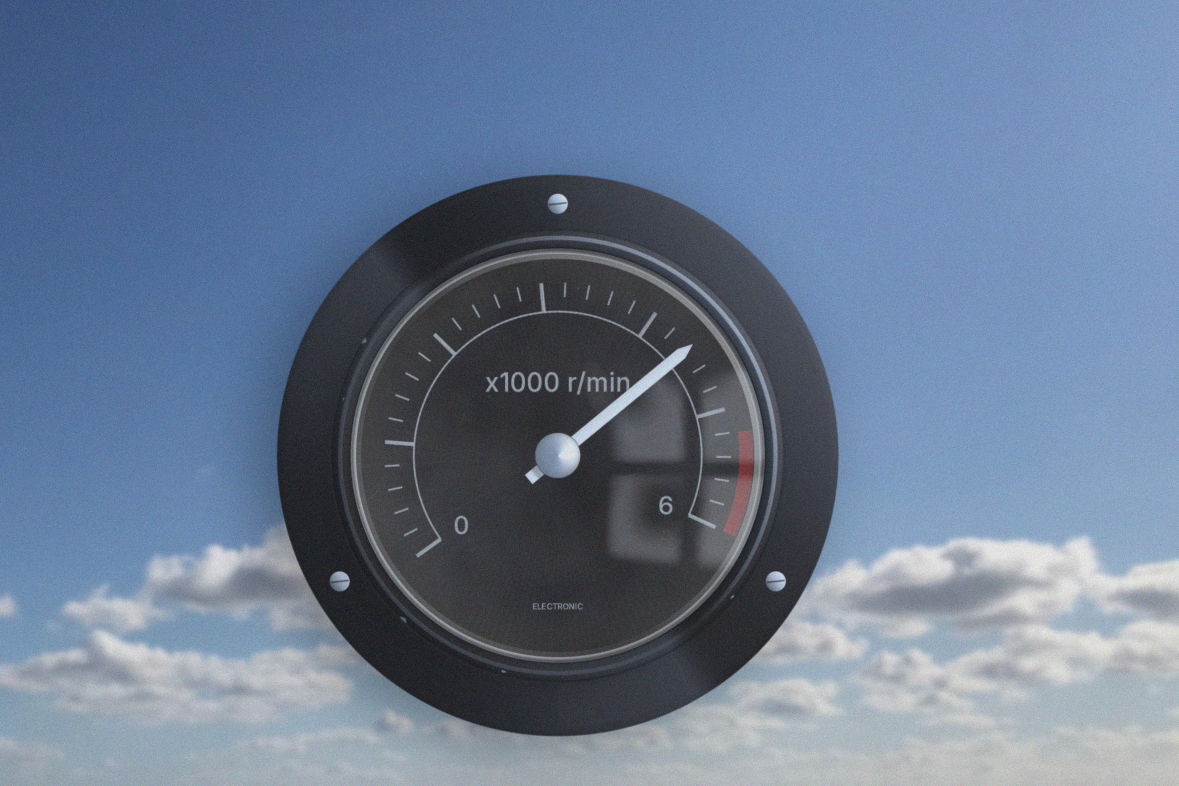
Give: 4400,rpm
